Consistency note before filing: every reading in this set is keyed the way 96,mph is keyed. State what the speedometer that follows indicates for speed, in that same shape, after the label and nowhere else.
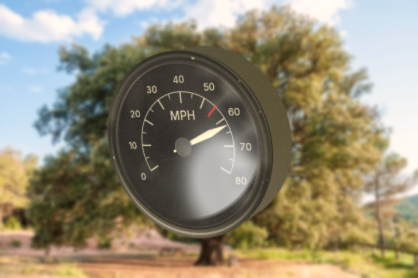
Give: 62.5,mph
